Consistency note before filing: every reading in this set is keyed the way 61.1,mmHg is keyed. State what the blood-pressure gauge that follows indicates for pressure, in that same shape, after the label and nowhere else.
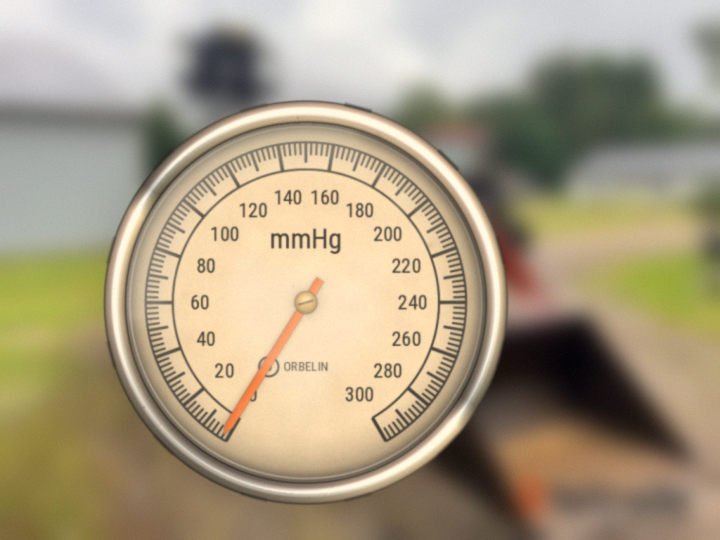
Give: 2,mmHg
